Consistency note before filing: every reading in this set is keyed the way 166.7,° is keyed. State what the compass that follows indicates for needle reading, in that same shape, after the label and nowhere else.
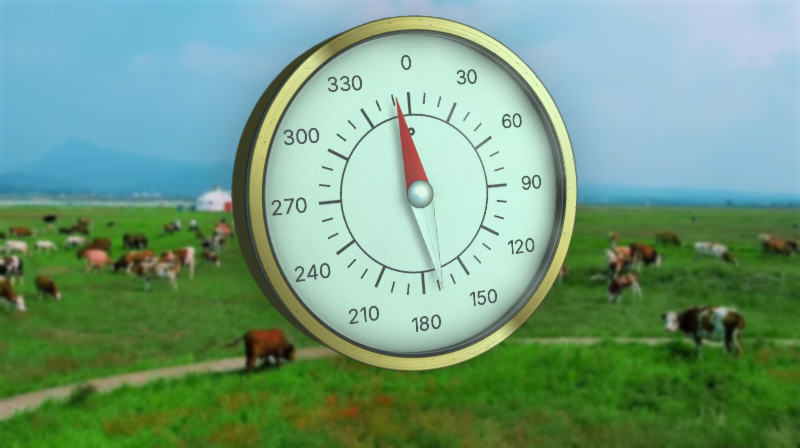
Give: 350,°
